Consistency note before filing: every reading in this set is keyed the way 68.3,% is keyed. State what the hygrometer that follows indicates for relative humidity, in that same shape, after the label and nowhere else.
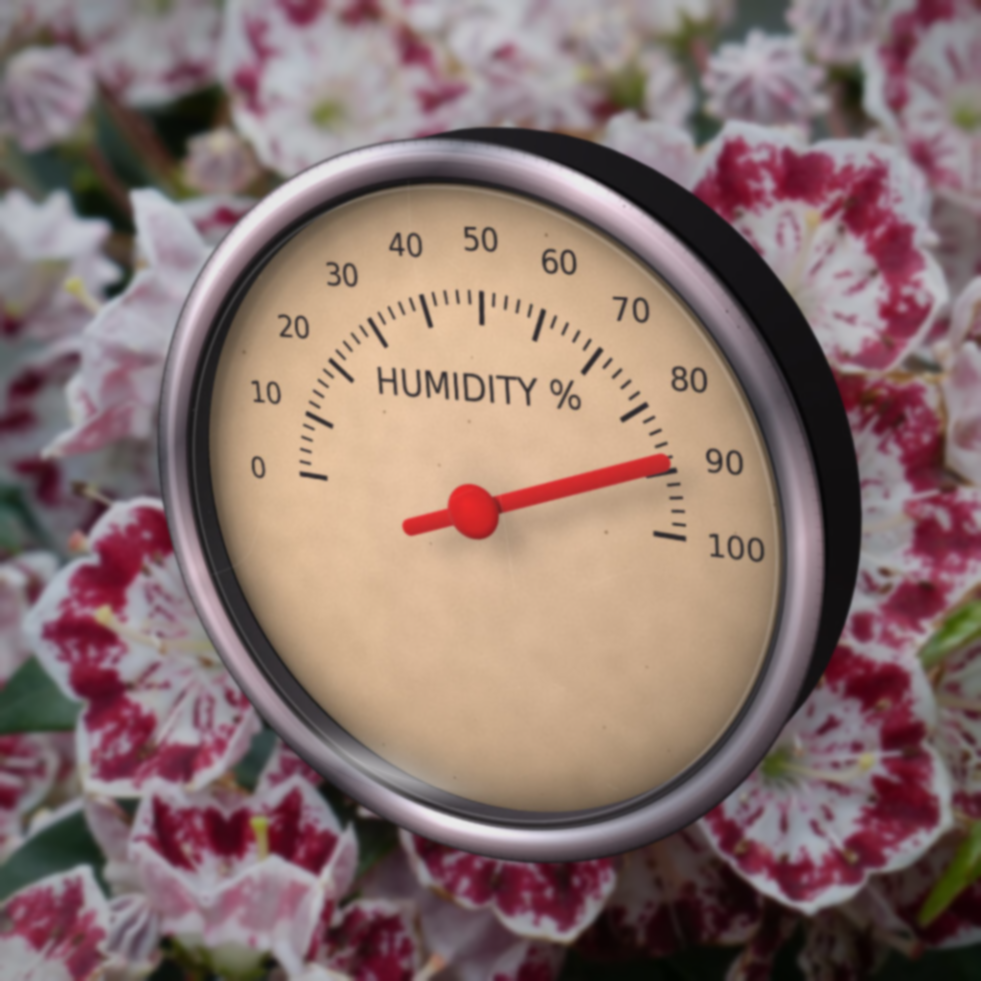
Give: 88,%
